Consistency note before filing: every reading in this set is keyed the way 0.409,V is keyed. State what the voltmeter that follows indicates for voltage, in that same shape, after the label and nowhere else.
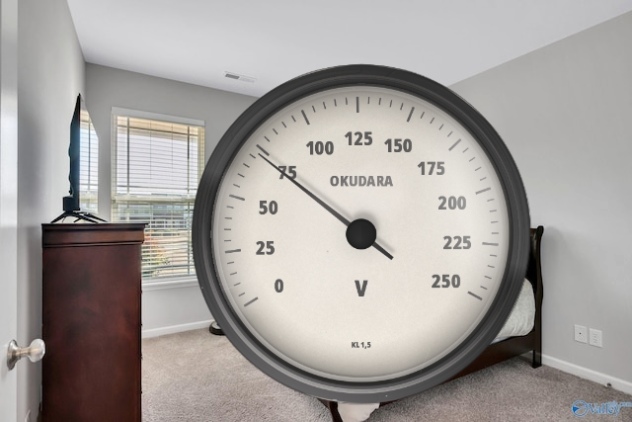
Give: 72.5,V
